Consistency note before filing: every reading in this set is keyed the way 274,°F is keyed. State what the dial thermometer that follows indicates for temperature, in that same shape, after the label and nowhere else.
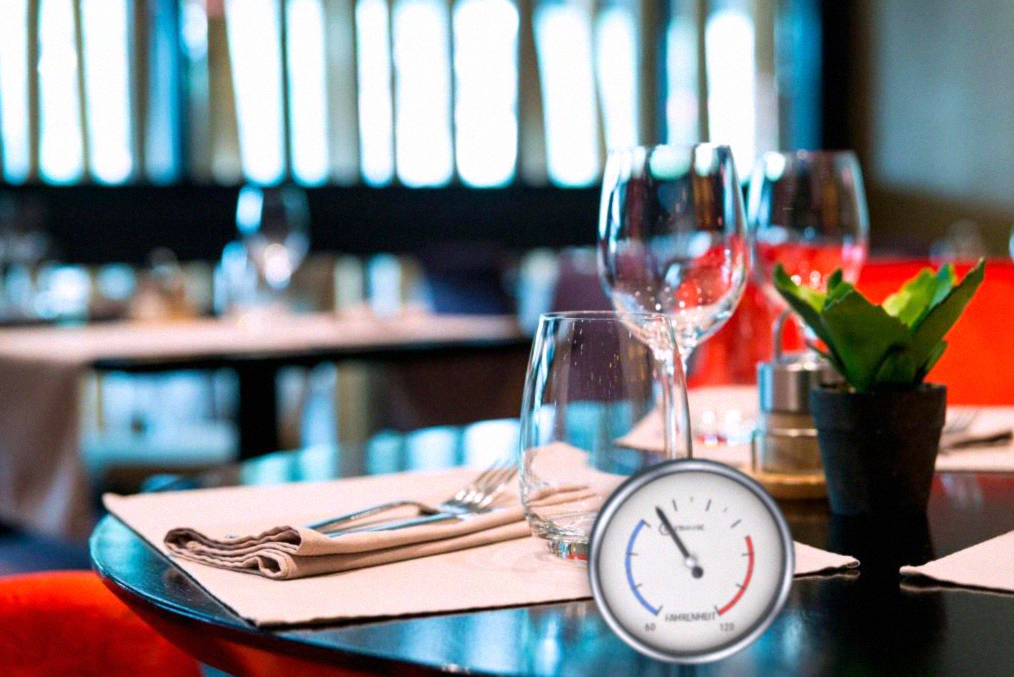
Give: 10,°F
